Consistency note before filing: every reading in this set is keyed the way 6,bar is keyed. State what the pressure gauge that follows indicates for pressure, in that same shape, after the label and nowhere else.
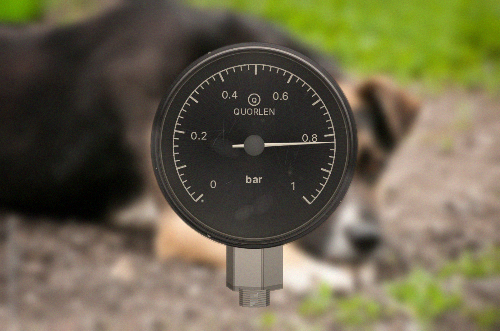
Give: 0.82,bar
